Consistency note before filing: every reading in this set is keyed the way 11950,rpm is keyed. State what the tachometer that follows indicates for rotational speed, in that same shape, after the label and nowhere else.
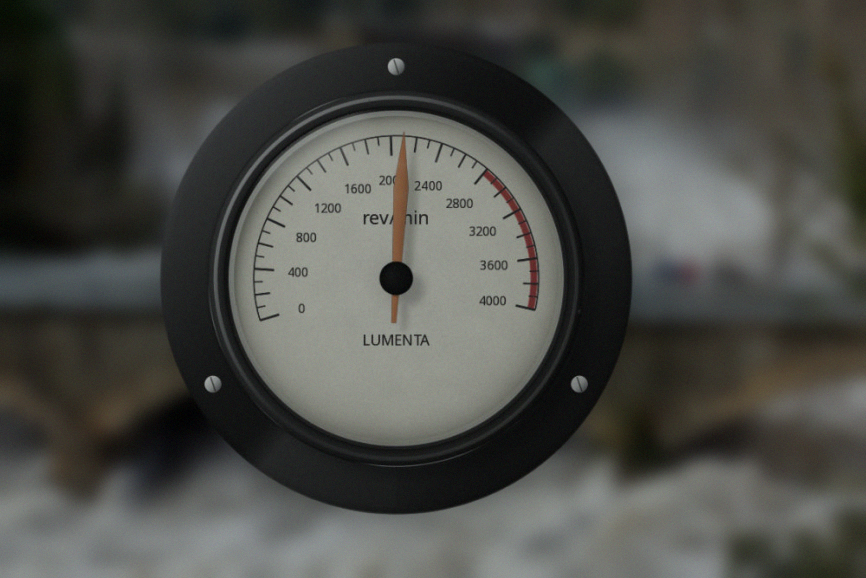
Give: 2100,rpm
